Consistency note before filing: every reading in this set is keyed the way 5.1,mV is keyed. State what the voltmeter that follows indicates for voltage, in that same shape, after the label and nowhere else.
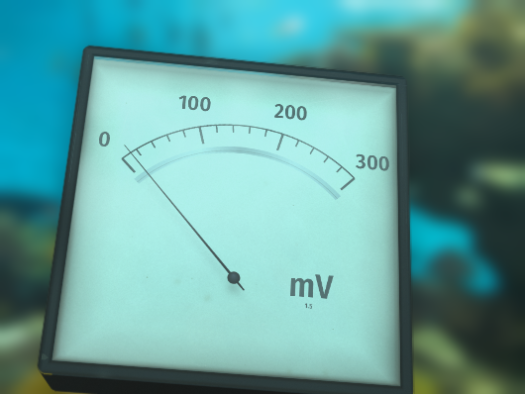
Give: 10,mV
